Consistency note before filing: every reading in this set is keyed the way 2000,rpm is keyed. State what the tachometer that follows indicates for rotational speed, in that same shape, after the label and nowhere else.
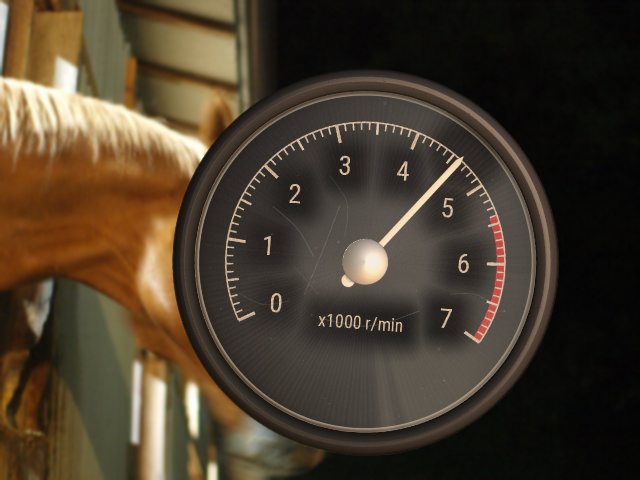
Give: 4600,rpm
